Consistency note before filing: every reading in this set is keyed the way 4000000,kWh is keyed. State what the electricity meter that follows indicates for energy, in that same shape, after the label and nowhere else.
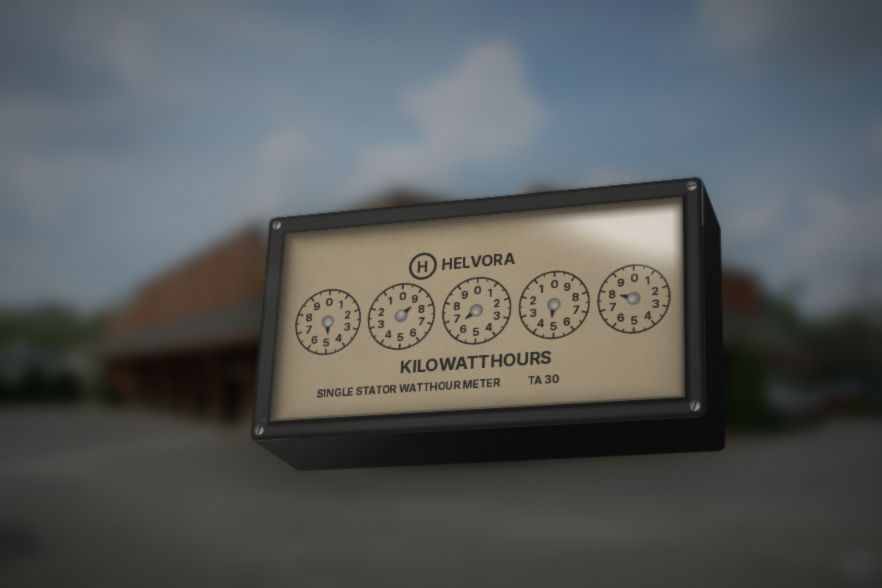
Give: 48648,kWh
